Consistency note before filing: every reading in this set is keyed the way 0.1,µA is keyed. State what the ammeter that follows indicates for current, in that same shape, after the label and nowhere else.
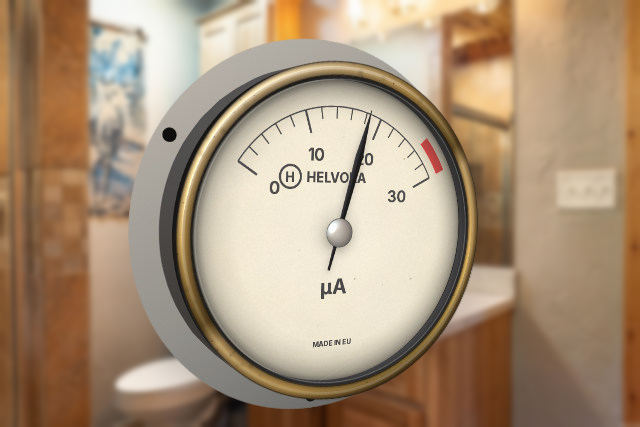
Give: 18,µA
